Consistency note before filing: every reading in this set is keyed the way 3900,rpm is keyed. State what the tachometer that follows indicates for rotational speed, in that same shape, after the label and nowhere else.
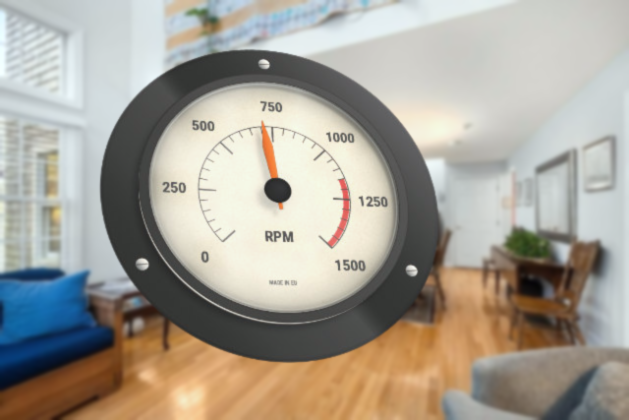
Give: 700,rpm
